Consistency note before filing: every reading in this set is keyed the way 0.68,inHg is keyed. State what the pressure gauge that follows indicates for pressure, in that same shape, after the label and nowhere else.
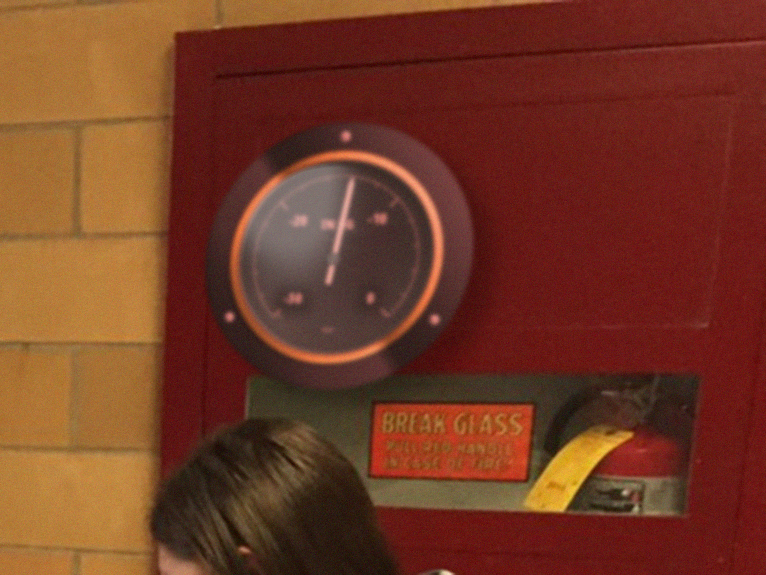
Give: -14,inHg
